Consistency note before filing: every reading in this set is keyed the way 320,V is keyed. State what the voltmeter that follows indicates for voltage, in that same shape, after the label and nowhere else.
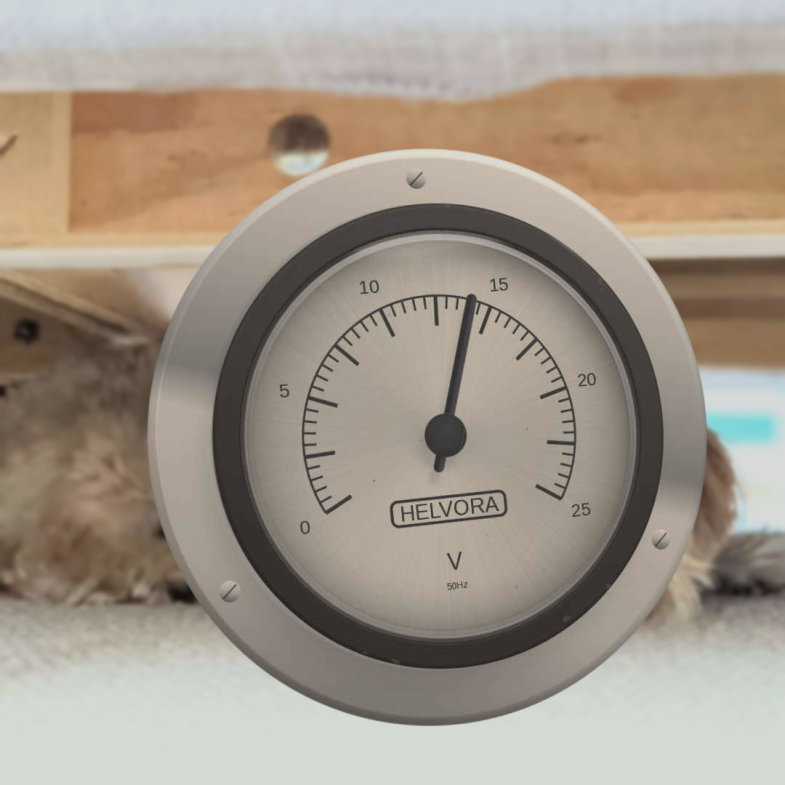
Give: 14,V
